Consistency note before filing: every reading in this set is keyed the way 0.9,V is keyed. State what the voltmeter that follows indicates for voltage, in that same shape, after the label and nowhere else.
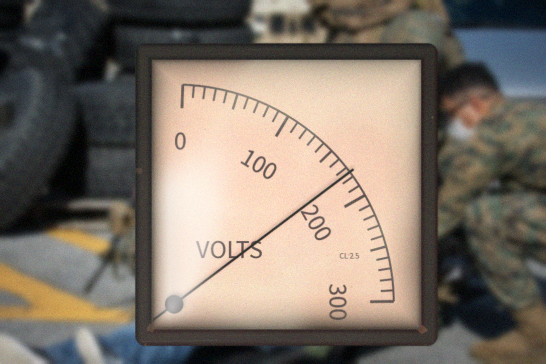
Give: 175,V
